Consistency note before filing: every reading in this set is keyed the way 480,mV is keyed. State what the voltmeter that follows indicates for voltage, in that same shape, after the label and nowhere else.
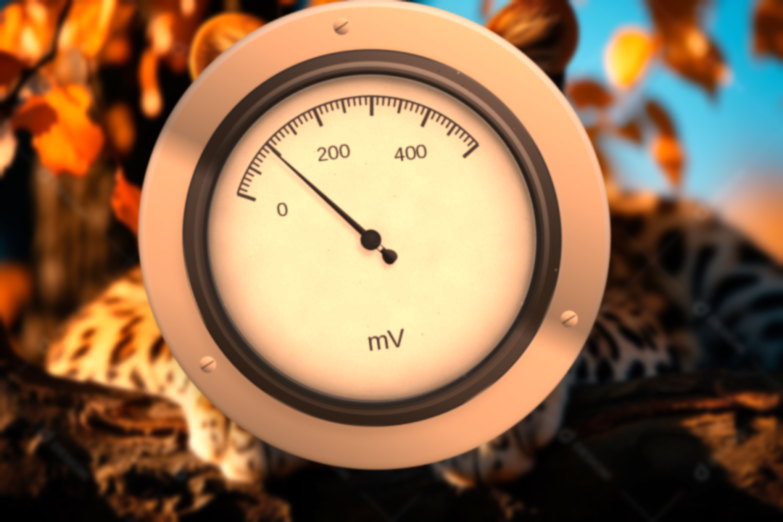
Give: 100,mV
